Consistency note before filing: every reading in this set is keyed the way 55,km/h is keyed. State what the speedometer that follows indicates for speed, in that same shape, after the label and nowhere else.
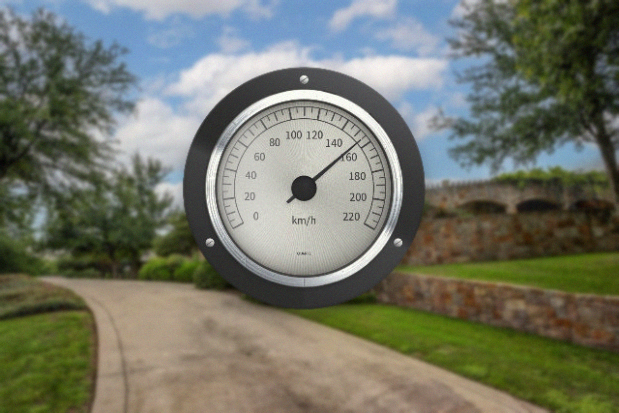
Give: 155,km/h
